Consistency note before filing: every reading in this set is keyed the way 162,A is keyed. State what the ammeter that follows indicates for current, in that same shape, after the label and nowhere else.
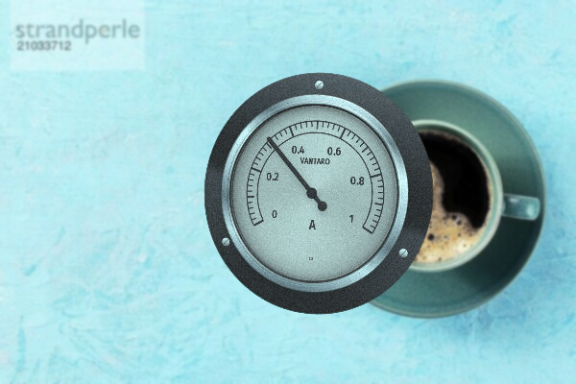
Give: 0.32,A
